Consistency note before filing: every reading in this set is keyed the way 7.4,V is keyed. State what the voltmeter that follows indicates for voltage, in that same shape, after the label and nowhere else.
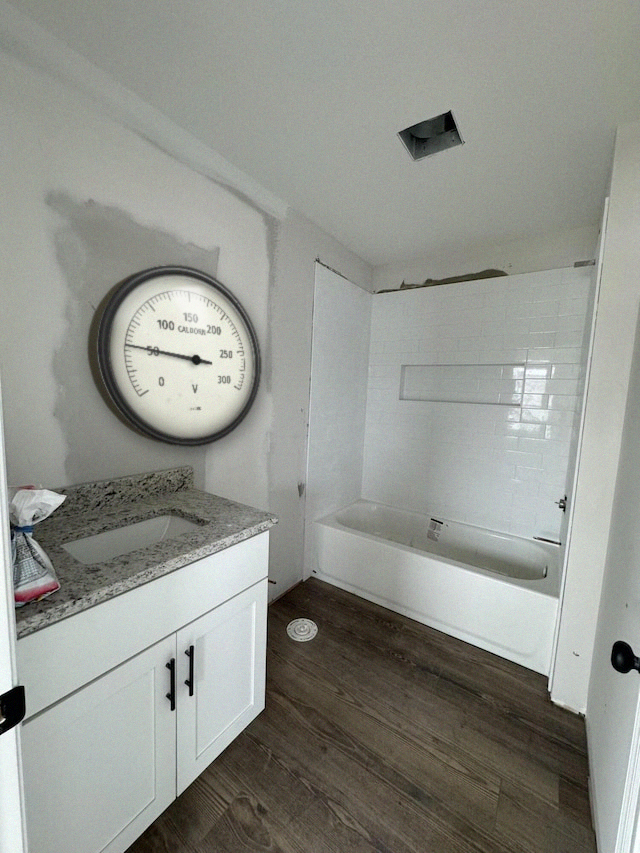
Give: 50,V
